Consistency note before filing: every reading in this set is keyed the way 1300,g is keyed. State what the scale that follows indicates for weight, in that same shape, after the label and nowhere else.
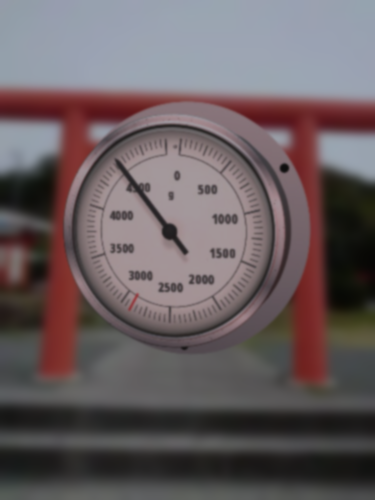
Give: 4500,g
